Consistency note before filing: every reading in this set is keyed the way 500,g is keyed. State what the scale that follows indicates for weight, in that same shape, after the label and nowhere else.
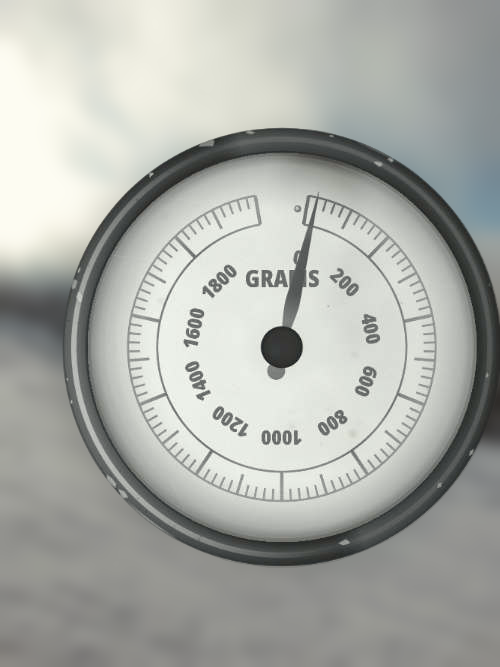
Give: 20,g
